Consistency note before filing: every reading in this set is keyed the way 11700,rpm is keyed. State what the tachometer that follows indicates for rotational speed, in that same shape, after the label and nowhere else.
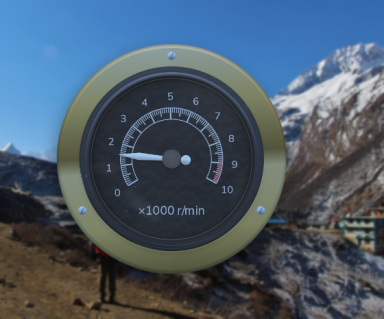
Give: 1500,rpm
